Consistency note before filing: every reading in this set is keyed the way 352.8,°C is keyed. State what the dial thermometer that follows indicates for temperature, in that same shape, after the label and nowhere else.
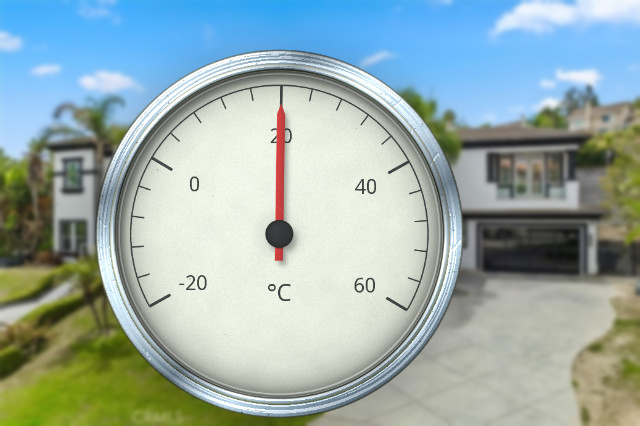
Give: 20,°C
